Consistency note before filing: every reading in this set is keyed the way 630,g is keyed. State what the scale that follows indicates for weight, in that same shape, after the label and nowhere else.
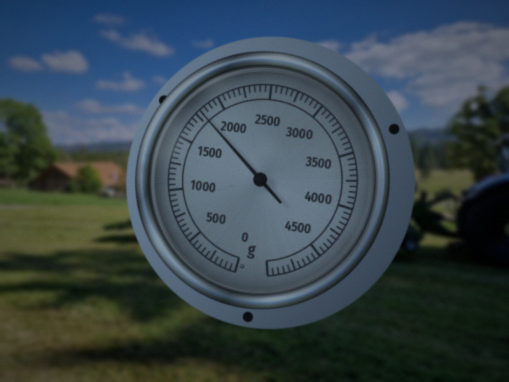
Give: 1800,g
